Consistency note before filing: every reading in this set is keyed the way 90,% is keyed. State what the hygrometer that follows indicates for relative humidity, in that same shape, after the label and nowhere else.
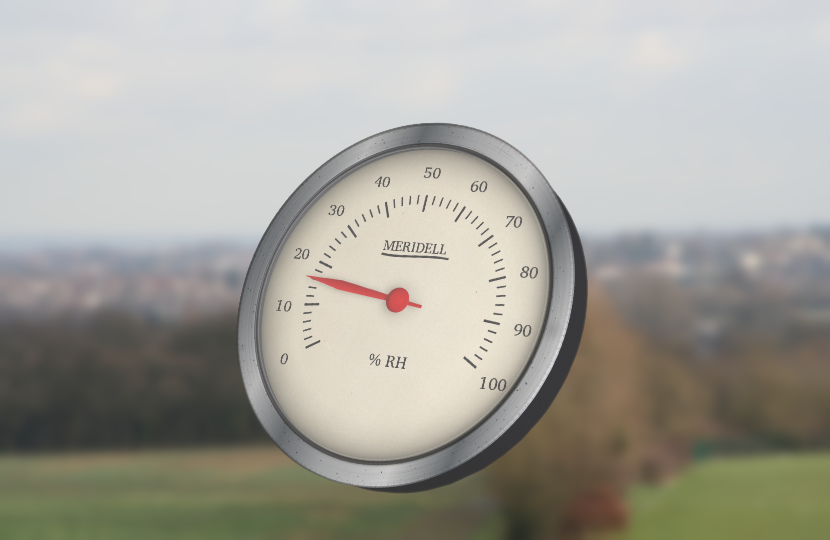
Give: 16,%
